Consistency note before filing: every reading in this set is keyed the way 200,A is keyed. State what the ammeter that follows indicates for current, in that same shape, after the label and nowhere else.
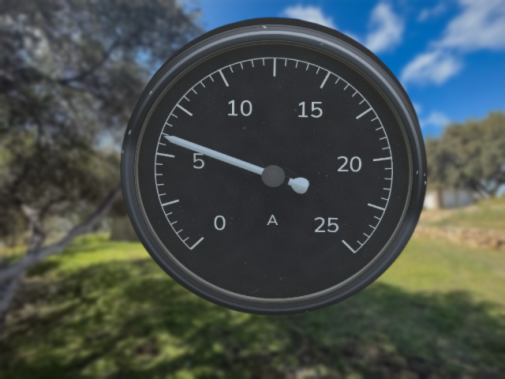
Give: 6,A
